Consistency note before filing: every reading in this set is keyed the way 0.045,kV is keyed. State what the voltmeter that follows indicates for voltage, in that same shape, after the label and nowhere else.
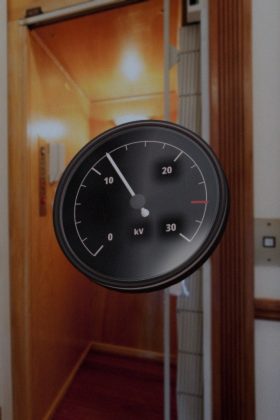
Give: 12,kV
